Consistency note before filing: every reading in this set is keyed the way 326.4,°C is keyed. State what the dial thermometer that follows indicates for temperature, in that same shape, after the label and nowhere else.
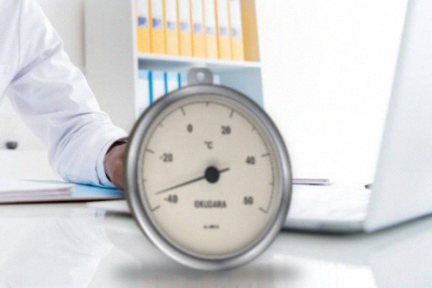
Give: -35,°C
